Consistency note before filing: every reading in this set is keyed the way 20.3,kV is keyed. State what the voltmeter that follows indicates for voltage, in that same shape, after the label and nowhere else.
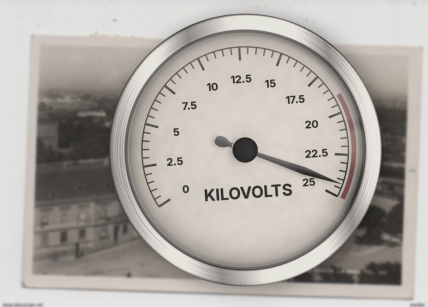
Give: 24.25,kV
